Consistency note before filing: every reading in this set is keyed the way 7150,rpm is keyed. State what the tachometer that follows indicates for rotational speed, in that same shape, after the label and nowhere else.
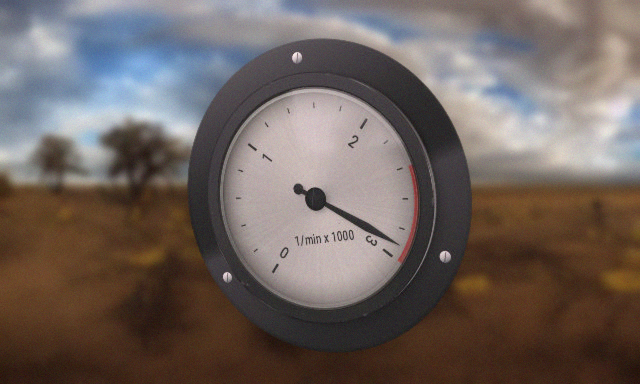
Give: 2900,rpm
